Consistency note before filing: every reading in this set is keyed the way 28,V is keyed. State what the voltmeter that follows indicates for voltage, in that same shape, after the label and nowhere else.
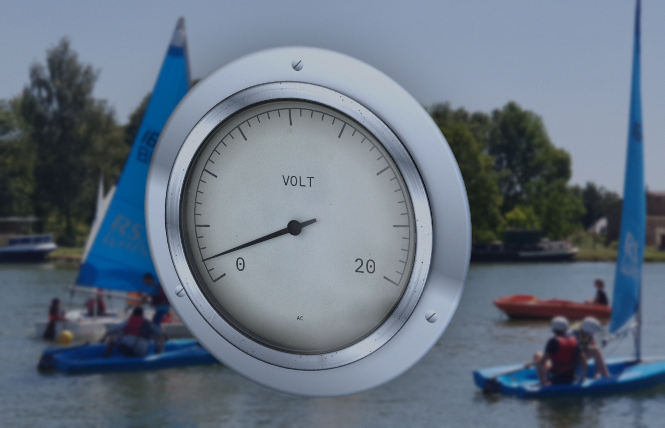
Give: 1,V
